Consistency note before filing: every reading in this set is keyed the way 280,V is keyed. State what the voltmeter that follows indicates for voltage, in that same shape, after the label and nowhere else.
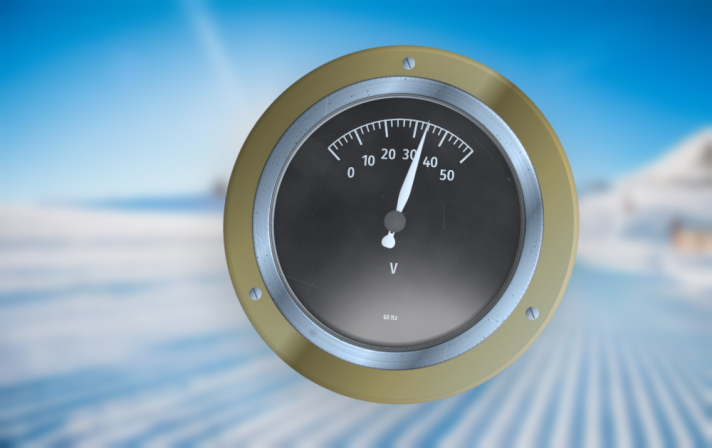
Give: 34,V
